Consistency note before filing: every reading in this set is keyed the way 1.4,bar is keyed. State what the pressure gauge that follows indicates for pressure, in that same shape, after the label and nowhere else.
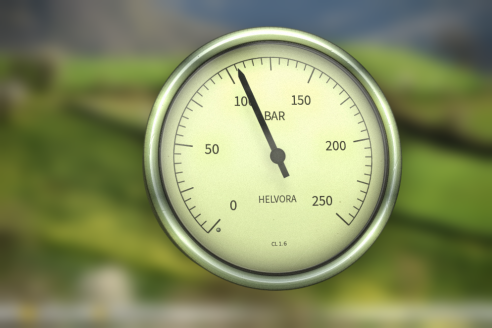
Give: 105,bar
